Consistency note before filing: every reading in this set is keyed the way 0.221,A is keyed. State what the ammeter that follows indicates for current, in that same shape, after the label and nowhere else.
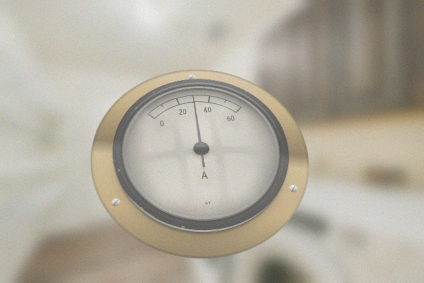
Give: 30,A
